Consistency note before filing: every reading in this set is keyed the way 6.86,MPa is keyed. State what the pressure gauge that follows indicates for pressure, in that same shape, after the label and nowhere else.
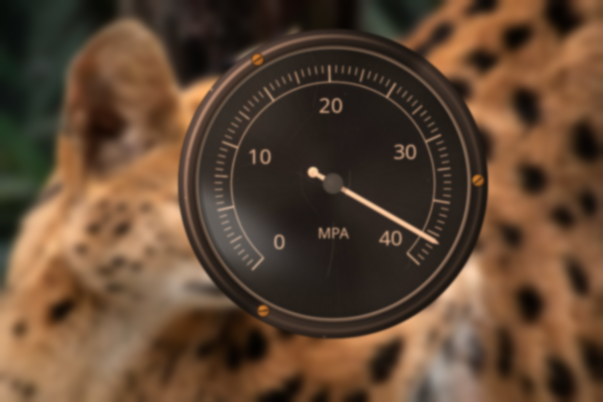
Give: 38,MPa
